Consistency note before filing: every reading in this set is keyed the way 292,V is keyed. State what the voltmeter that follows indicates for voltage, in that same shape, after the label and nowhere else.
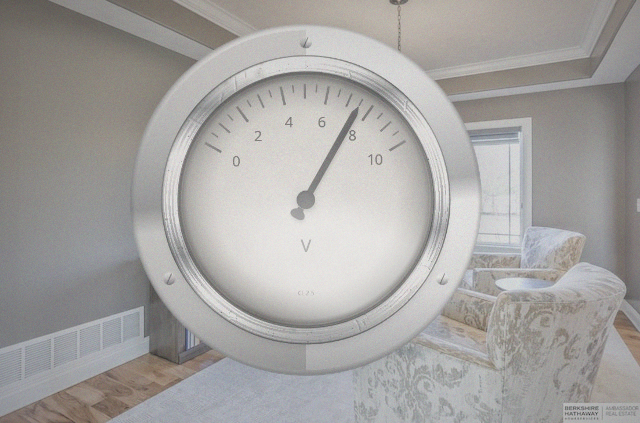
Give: 7.5,V
